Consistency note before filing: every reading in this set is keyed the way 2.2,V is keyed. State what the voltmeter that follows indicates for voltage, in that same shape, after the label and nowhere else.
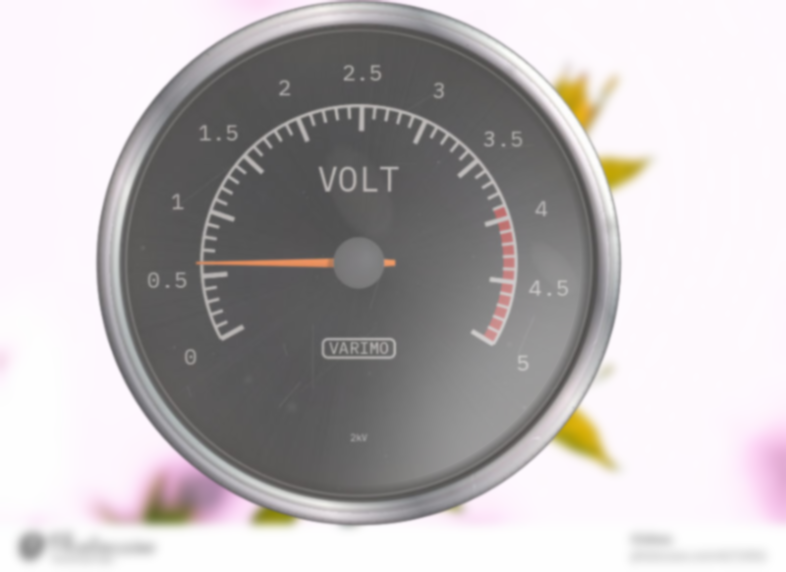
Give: 0.6,V
